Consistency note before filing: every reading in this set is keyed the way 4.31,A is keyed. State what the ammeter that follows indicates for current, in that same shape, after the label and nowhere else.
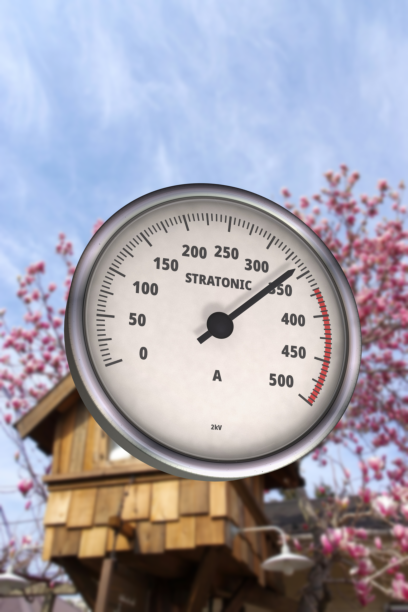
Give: 340,A
